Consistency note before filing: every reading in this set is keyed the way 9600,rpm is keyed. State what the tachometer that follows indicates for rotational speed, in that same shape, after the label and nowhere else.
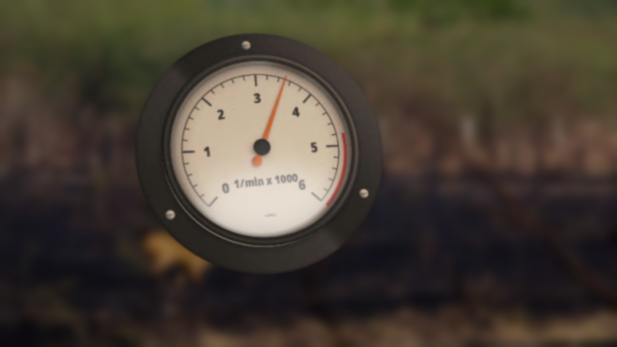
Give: 3500,rpm
